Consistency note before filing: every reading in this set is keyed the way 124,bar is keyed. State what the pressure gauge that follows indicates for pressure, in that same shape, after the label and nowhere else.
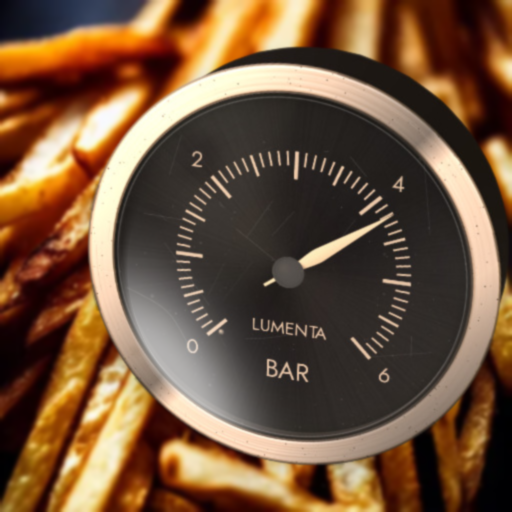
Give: 4.2,bar
